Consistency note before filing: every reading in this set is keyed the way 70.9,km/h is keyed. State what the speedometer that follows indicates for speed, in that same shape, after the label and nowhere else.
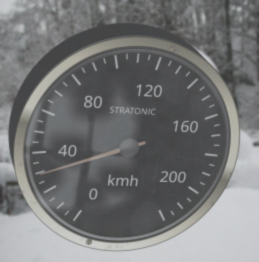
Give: 30,km/h
